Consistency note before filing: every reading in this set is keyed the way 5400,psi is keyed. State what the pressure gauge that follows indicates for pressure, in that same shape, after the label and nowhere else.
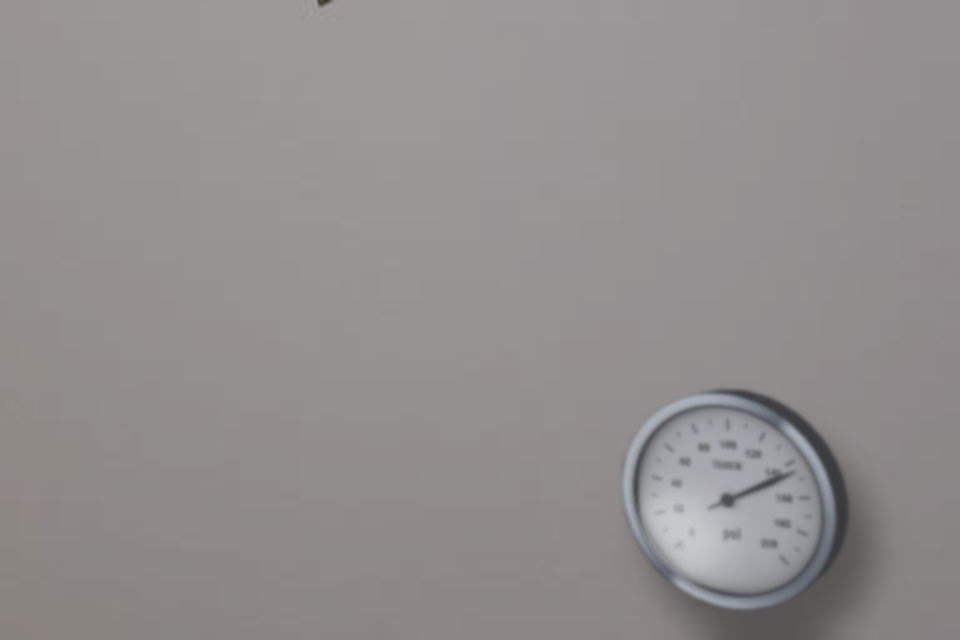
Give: 145,psi
